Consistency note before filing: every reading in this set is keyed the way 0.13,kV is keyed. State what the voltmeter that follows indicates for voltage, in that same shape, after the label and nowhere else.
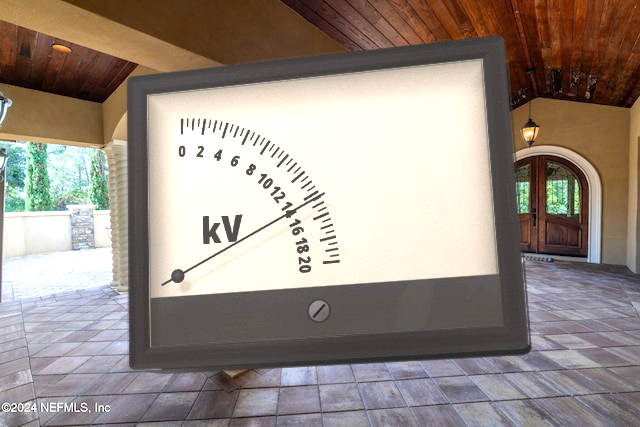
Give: 14.5,kV
